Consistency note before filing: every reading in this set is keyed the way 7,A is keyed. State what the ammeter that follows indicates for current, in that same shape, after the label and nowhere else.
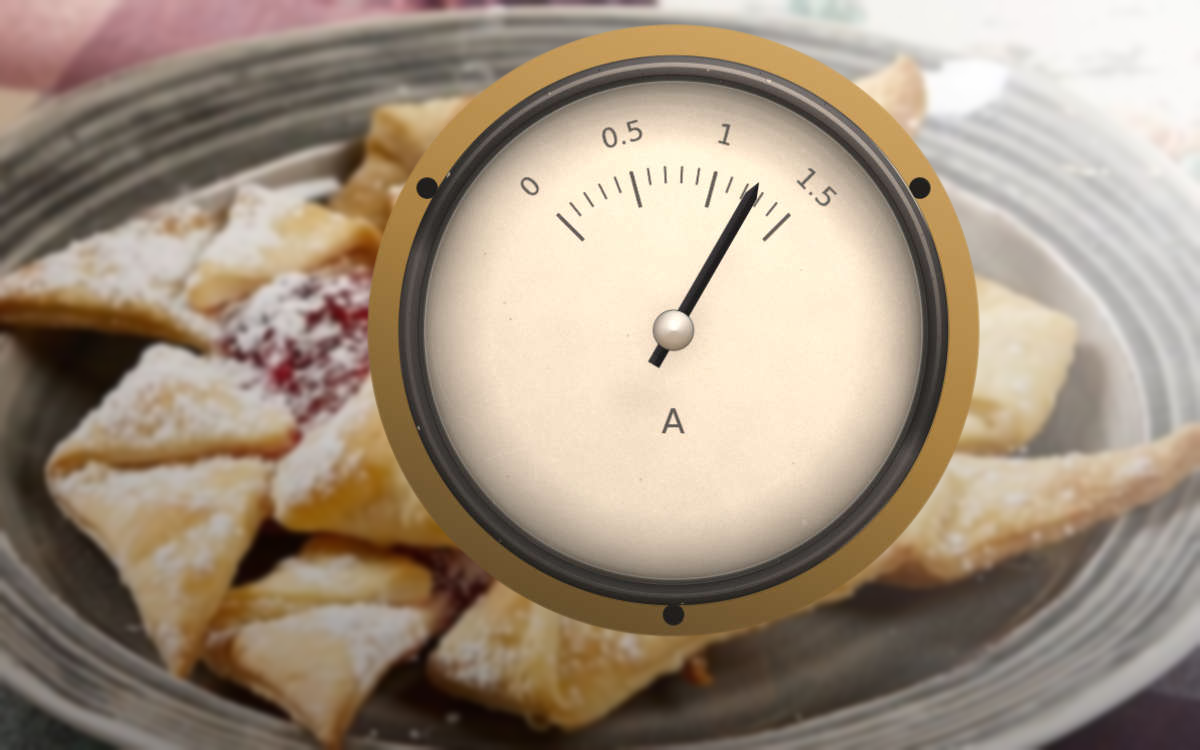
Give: 1.25,A
